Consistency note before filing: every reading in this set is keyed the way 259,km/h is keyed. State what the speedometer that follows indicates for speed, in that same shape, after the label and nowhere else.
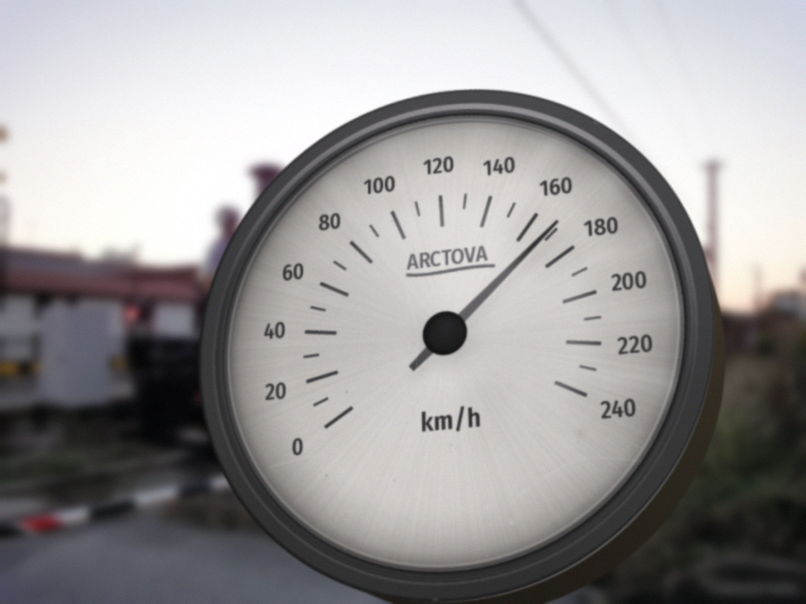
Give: 170,km/h
